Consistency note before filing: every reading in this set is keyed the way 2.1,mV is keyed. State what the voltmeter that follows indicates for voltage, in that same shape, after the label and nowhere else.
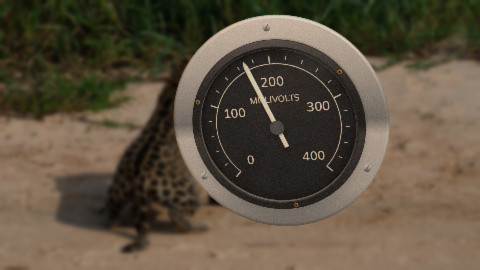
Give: 170,mV
